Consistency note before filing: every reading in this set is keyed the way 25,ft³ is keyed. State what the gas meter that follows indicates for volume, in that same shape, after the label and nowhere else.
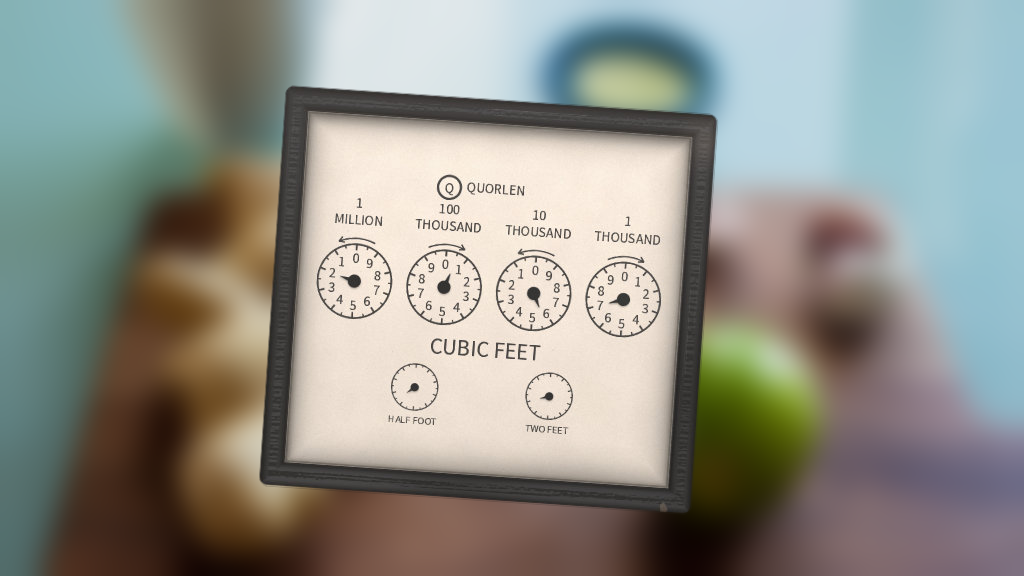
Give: 205700,ft³
